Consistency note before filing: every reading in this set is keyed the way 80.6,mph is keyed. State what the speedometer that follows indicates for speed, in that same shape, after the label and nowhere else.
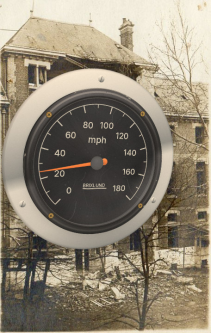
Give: 25,mph
